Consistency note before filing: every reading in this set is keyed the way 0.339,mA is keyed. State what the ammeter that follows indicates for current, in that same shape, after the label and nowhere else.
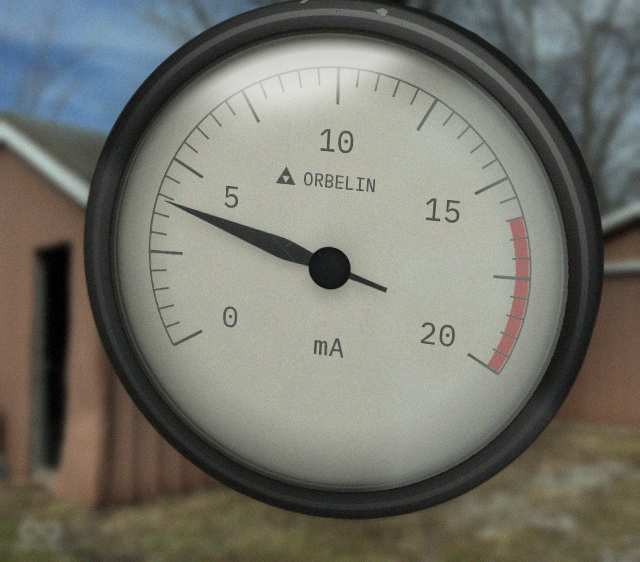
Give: 4,mA
